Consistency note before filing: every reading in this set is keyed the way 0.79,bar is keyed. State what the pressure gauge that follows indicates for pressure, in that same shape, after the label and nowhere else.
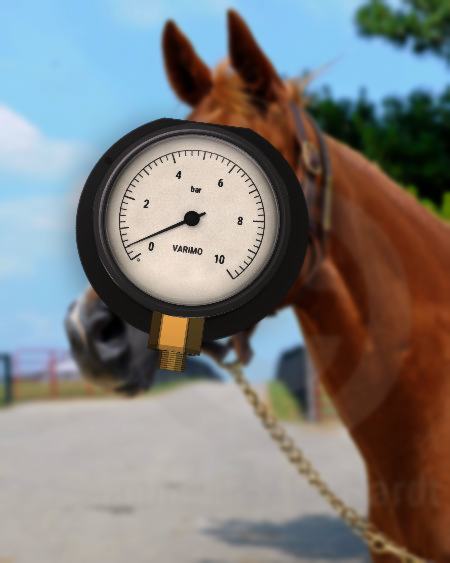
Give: 0.4,bar
